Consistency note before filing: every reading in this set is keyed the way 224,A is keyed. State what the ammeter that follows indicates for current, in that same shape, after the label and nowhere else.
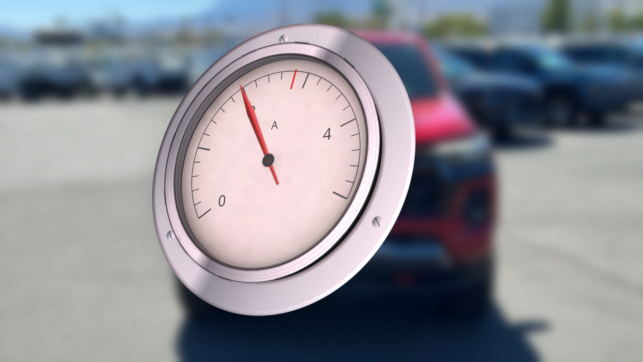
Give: 2,A
